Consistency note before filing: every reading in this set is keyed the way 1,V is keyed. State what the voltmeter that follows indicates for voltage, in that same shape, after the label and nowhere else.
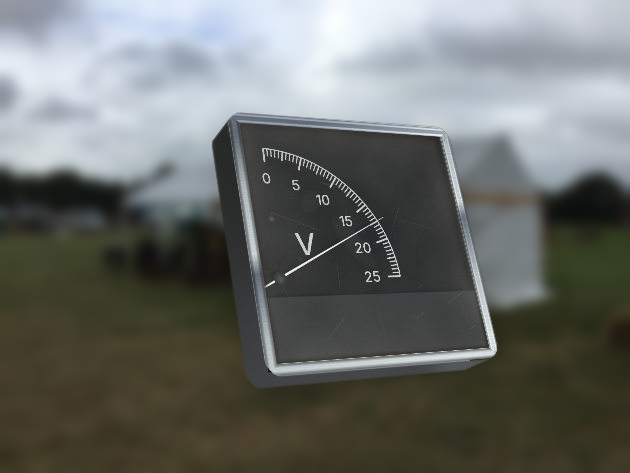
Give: 17.5,V
